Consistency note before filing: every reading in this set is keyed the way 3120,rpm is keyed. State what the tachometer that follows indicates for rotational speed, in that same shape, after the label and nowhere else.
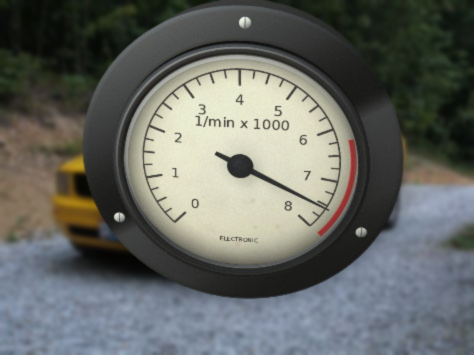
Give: 7500,rpm
